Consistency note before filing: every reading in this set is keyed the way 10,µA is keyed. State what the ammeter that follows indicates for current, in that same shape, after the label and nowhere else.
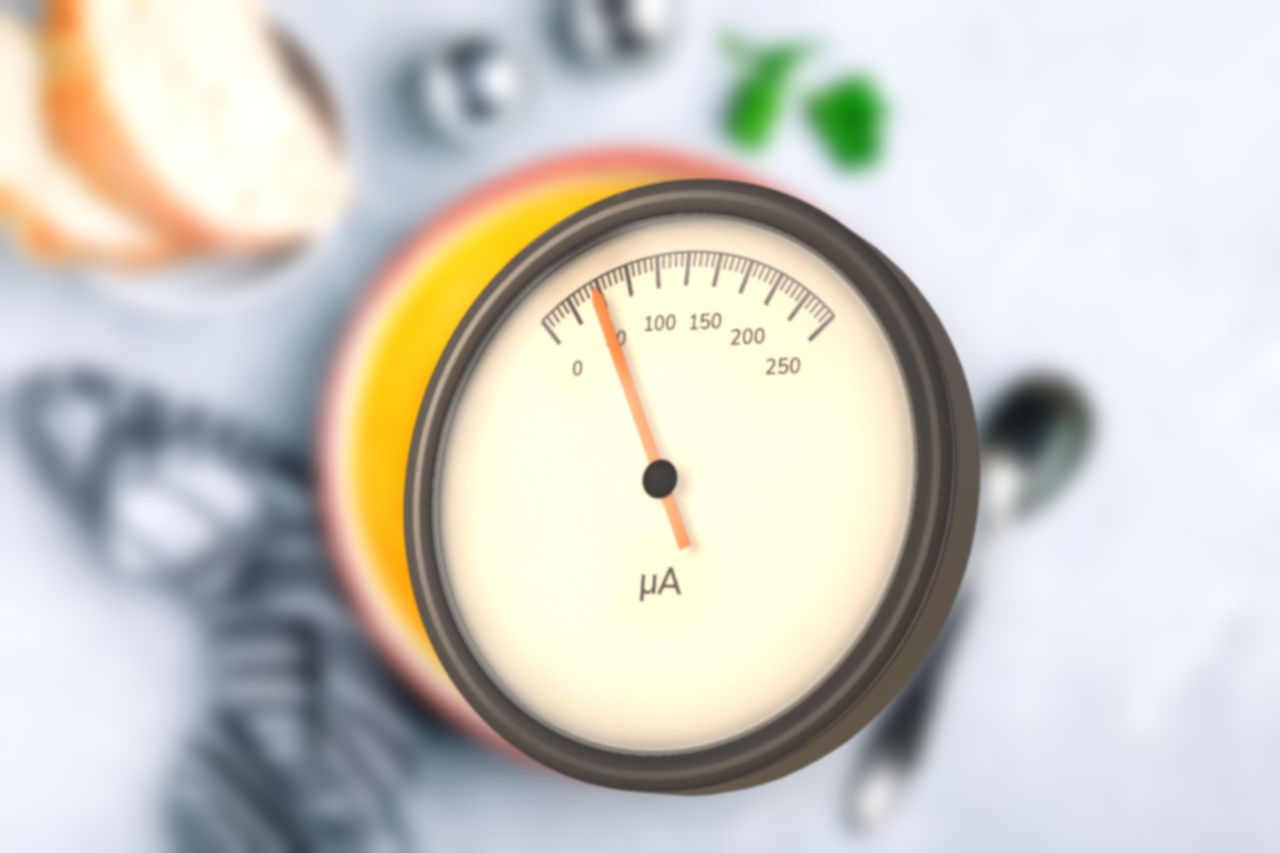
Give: 50,µA
